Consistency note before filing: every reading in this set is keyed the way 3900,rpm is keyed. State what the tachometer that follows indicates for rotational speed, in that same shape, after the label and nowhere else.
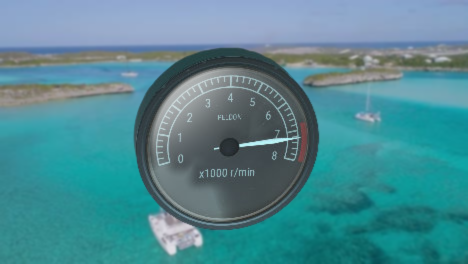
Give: 7200,rpm
